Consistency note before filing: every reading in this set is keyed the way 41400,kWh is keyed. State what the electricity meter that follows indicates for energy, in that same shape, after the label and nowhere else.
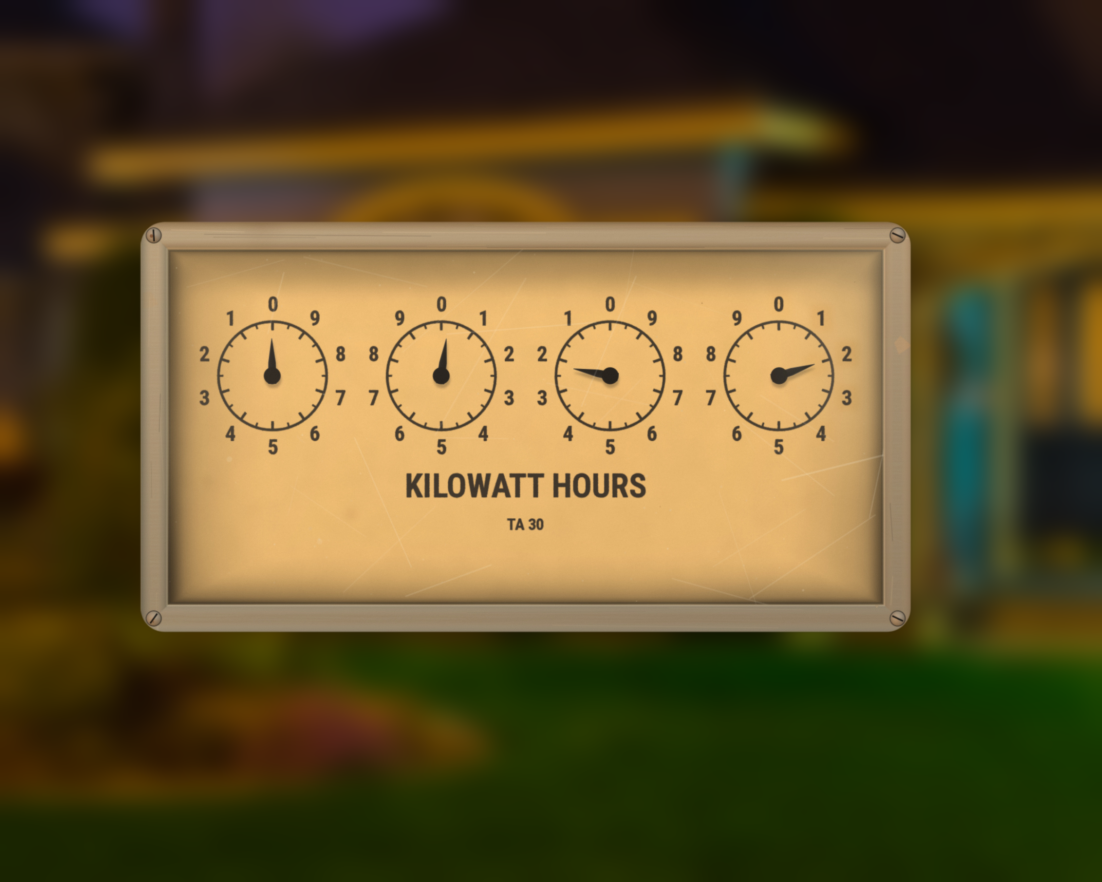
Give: 22,kWh
